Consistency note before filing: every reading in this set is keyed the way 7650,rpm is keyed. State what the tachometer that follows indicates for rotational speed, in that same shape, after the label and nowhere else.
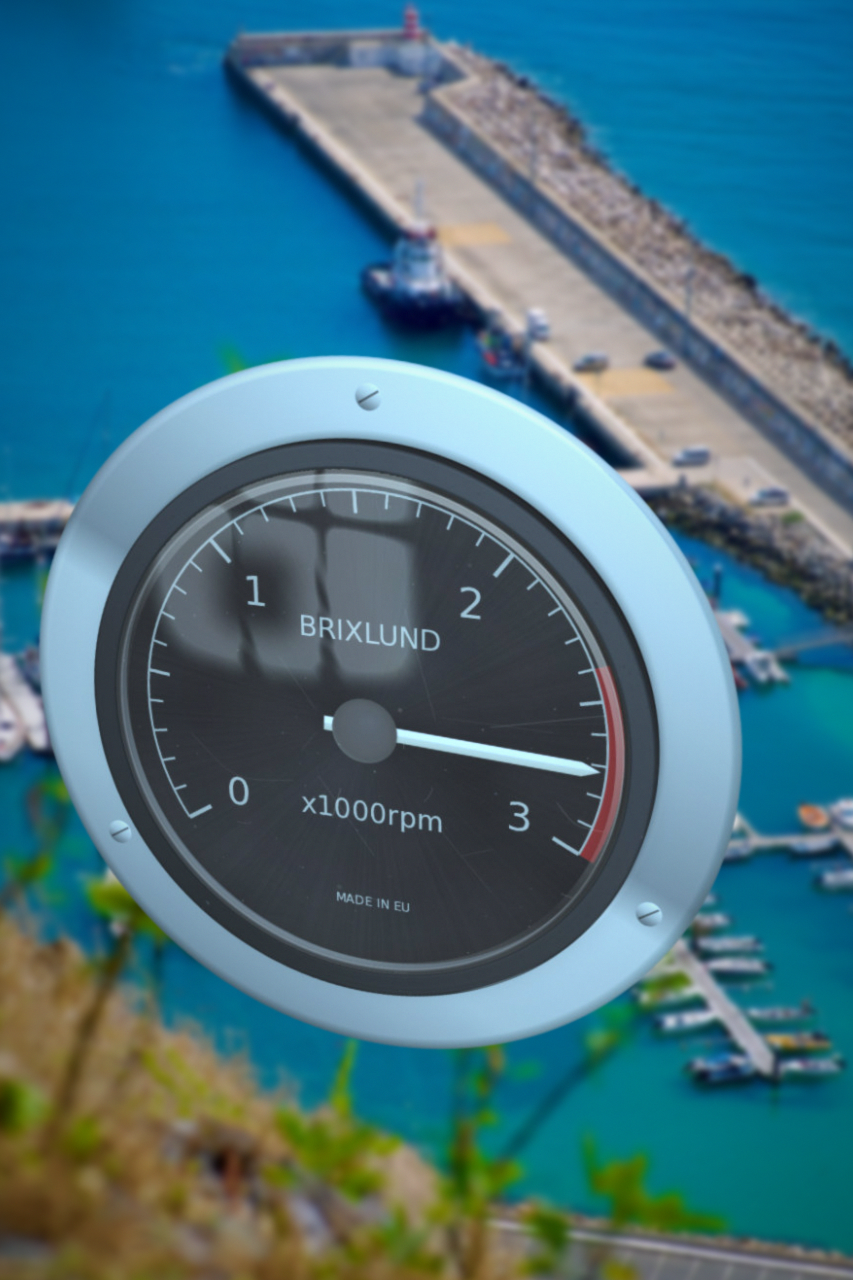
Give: 2700,rpm
